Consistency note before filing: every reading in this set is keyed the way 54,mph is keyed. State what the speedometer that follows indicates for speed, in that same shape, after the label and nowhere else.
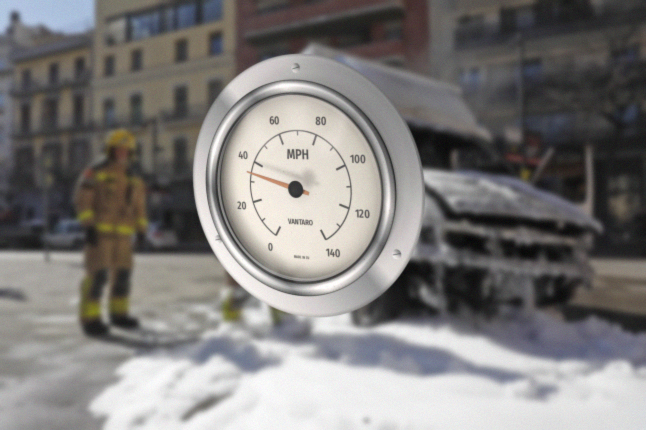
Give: 35,mph
